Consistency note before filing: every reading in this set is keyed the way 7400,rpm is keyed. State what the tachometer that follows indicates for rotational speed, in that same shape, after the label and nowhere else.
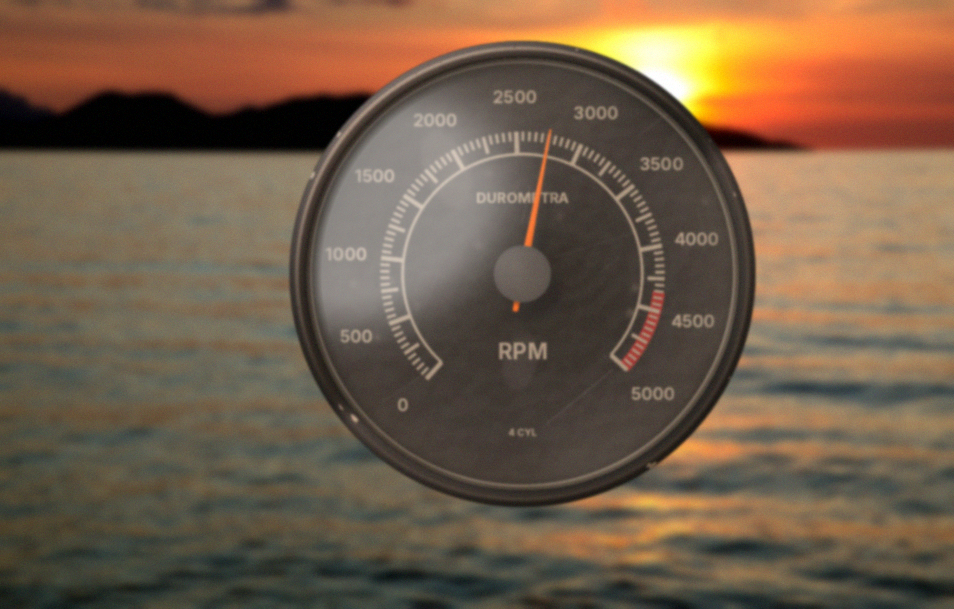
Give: 2750,rpm
